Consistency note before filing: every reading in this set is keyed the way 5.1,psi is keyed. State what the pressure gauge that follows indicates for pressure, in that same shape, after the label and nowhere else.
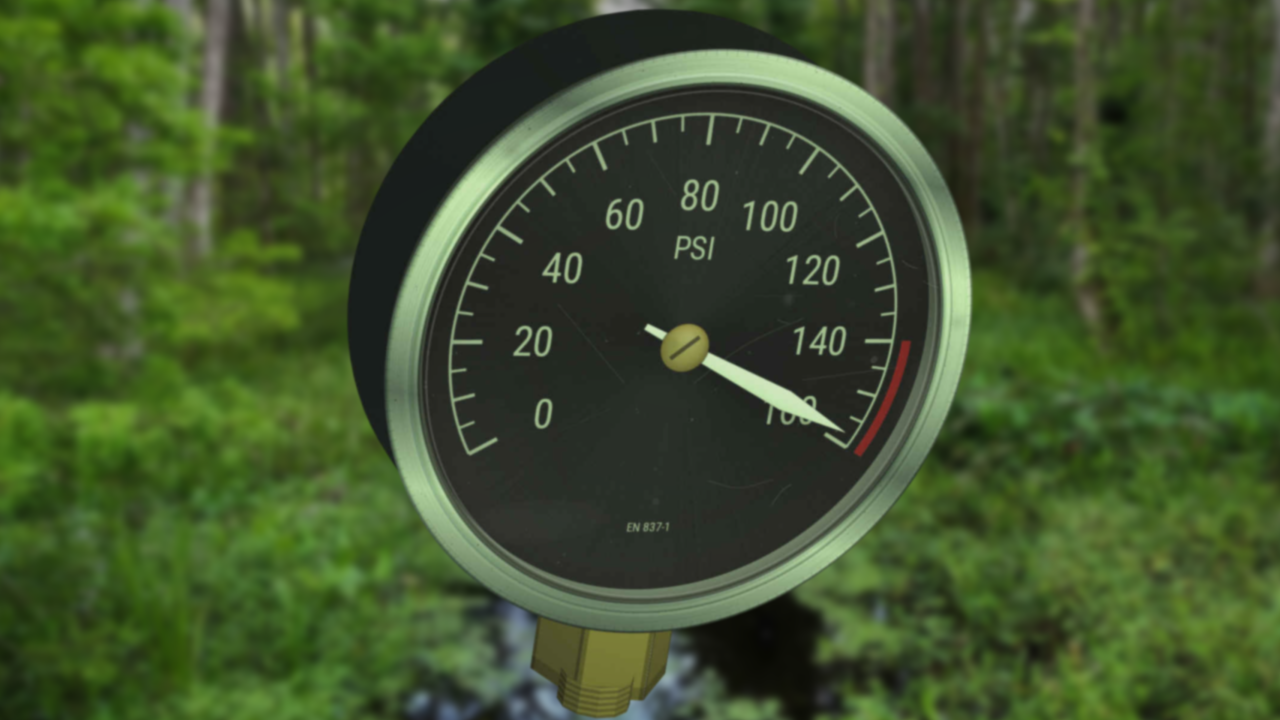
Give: 157.5,psi
